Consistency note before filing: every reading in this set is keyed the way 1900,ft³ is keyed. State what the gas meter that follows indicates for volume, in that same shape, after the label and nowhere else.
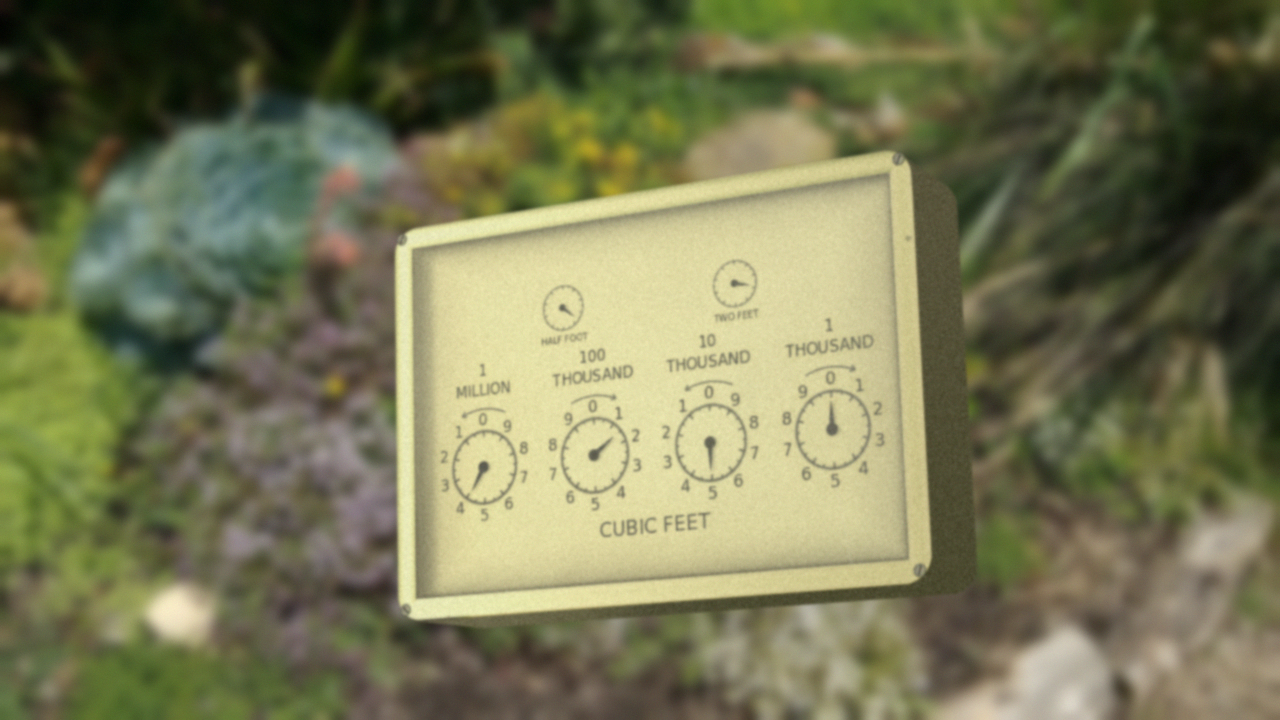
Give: 415000,ft³
